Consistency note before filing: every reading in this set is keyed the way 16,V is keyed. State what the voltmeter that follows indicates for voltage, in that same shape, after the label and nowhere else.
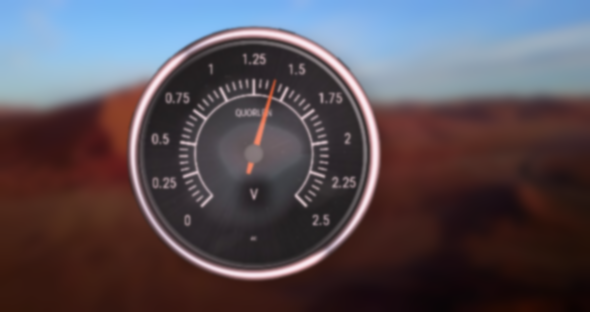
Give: 1.4,V
